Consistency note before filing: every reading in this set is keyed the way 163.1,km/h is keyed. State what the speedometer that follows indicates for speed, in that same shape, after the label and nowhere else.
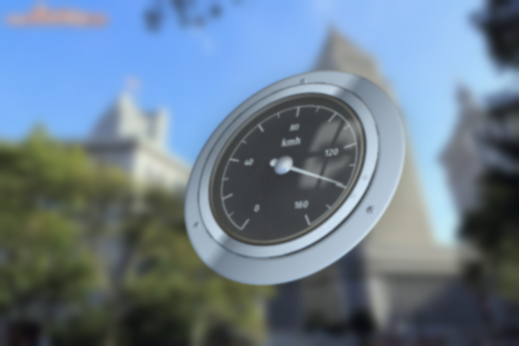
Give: 140,km/h
